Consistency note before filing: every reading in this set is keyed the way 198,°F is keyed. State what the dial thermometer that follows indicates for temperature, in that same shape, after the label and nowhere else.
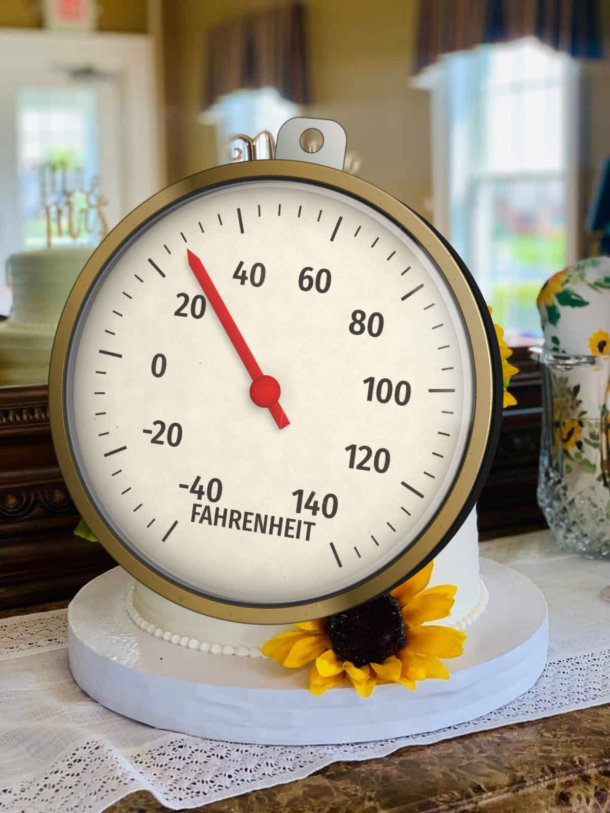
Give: 28,°F
